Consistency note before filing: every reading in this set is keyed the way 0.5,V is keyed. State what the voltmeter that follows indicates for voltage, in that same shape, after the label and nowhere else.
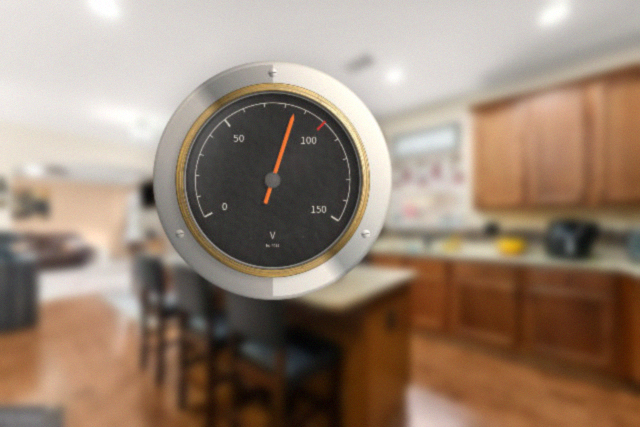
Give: 85,V
